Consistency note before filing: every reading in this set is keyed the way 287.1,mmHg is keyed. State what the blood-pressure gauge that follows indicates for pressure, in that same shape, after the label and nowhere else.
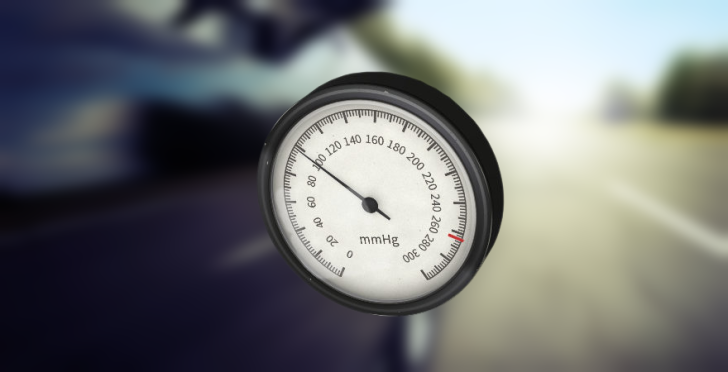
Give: 100,mmHg
